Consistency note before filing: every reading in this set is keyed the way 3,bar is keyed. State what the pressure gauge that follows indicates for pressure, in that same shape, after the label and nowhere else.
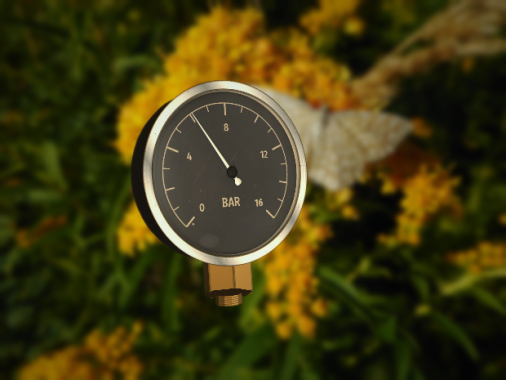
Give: 6,bar
